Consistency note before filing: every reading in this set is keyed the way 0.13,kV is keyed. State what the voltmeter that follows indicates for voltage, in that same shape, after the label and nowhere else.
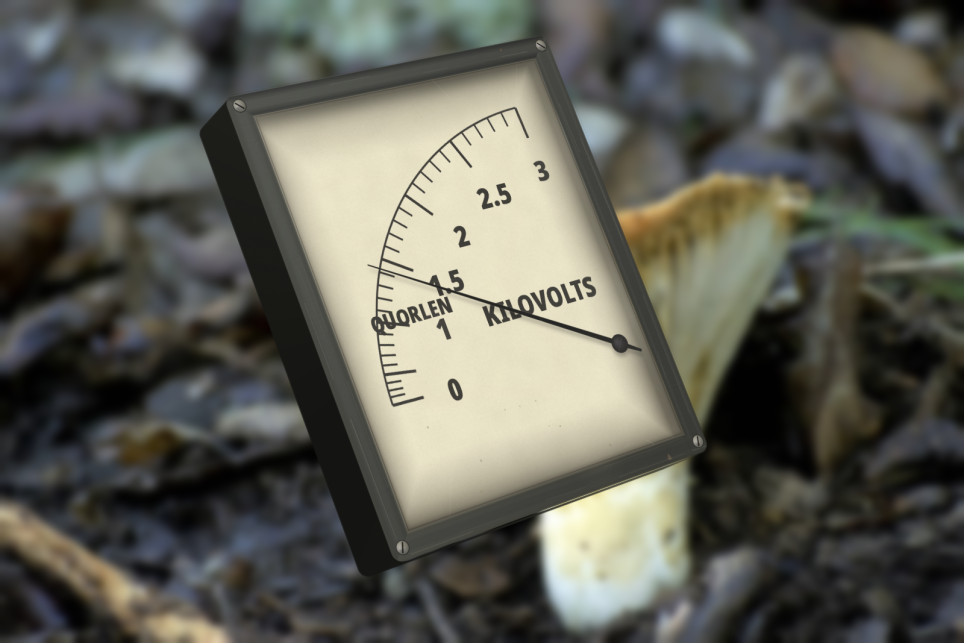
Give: 1.4,kV
